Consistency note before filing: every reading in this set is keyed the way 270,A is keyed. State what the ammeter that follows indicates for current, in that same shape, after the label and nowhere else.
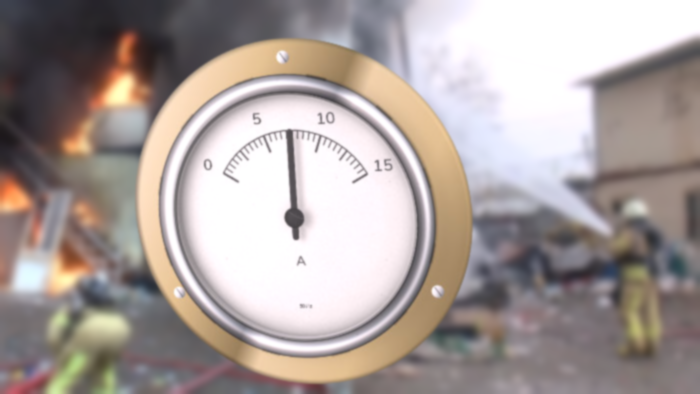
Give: 7.5,A
